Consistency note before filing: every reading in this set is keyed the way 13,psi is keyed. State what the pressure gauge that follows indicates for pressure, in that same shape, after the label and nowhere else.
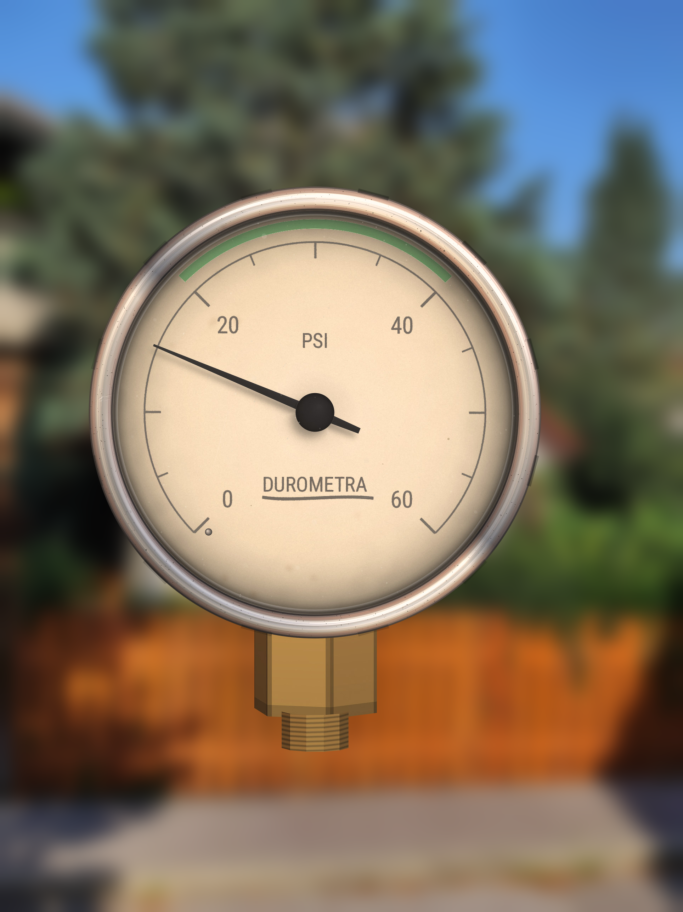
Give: 15,psi
